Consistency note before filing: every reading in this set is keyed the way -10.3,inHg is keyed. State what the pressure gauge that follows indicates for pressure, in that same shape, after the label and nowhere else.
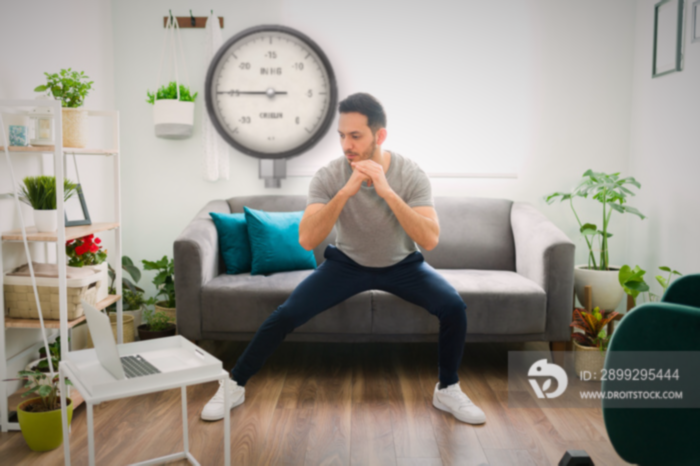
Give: -25,inHg
